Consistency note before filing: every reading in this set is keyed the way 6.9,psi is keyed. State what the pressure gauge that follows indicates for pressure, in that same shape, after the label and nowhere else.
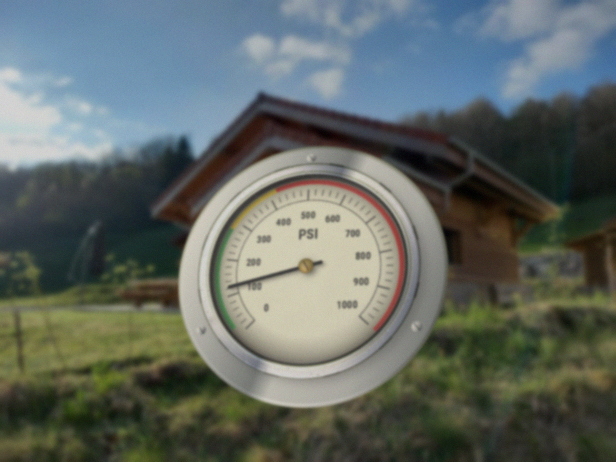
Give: 120,psi
